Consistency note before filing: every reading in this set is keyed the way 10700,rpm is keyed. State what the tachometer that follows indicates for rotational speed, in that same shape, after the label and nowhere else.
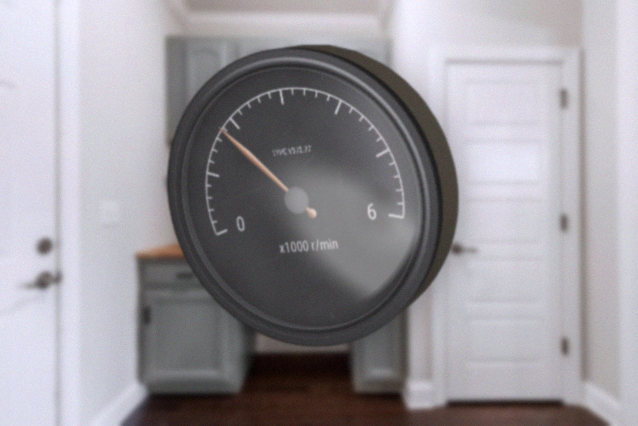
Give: 1800,rpm
